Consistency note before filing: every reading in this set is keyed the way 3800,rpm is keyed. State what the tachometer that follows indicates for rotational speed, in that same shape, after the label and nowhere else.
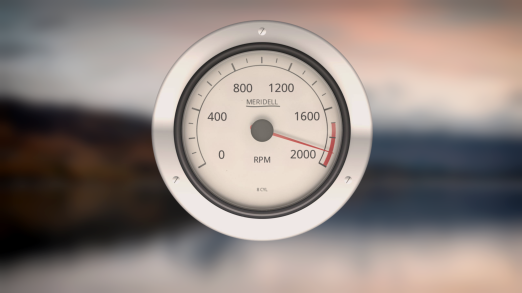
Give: 1900,rpm
